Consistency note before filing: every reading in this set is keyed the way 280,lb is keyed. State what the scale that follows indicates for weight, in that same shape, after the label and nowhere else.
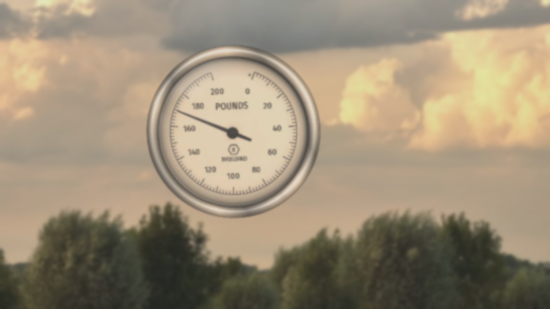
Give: 170,lb
